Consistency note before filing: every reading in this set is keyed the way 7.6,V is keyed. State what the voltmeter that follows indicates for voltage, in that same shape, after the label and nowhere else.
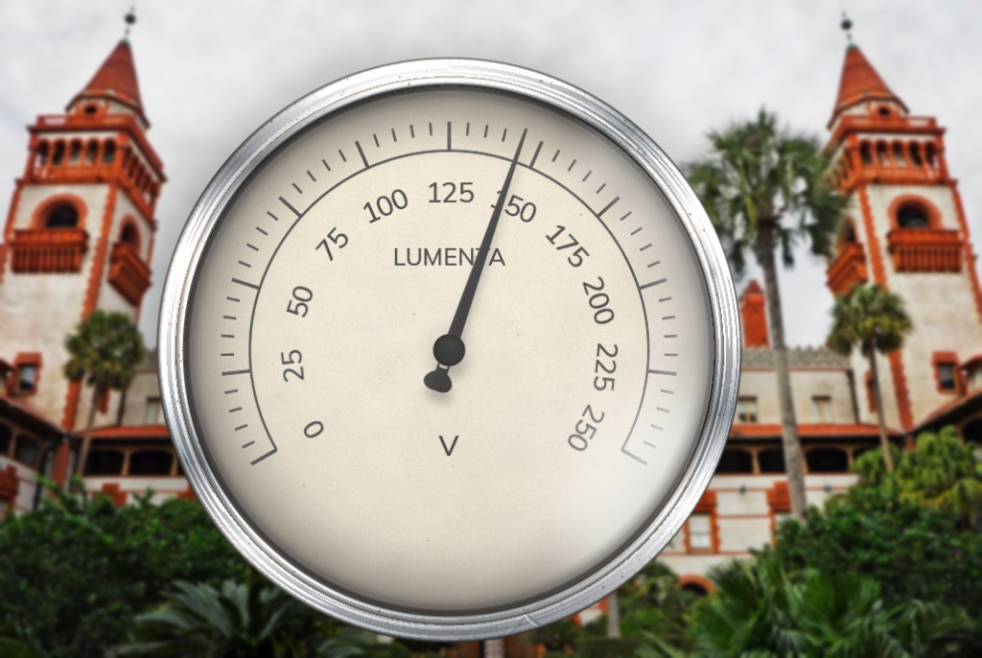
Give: 145,V
